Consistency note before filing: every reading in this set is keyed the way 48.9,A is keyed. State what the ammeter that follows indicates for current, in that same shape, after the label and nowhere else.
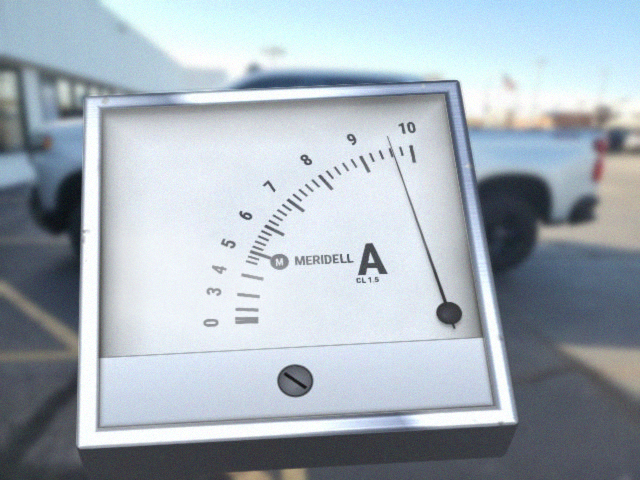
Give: 9.6,A
